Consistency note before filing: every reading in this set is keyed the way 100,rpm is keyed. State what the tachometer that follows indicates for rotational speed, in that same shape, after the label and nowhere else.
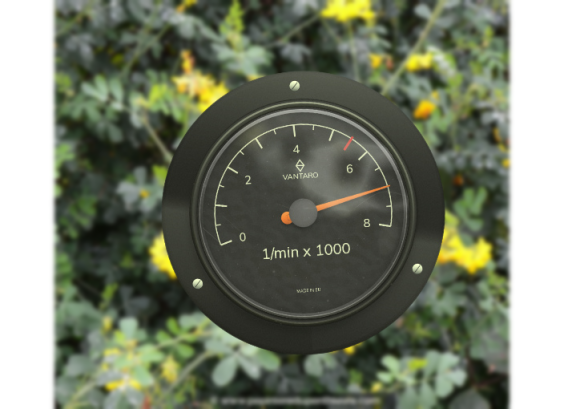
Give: 7000,rpm
